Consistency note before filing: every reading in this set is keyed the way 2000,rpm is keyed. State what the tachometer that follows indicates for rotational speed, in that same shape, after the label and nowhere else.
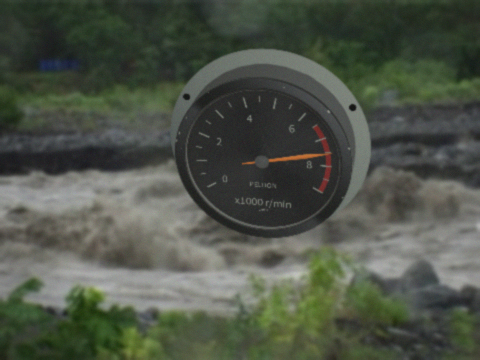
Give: 7500,rpm
